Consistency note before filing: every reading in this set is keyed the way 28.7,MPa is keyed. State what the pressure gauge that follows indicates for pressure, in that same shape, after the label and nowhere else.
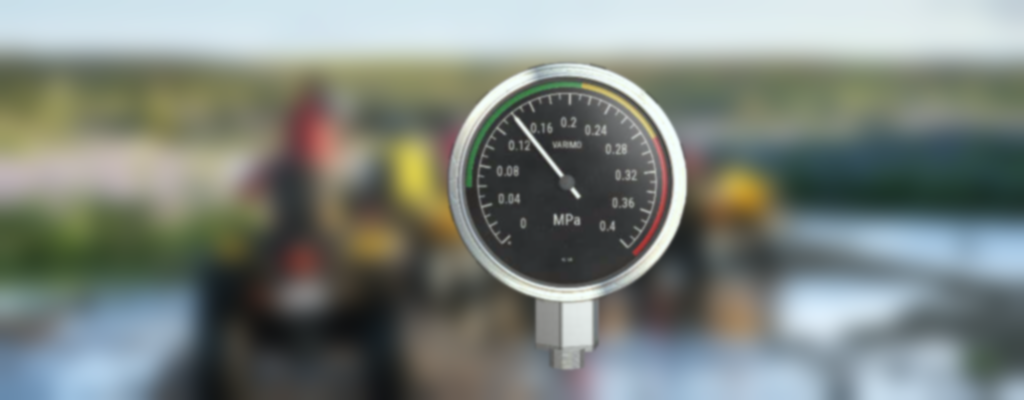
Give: 0.14,MPa
